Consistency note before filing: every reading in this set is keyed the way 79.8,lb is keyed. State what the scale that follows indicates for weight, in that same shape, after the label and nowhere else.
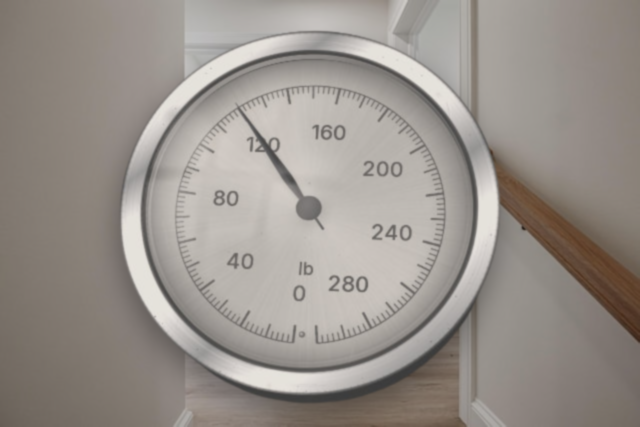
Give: 120,lb
